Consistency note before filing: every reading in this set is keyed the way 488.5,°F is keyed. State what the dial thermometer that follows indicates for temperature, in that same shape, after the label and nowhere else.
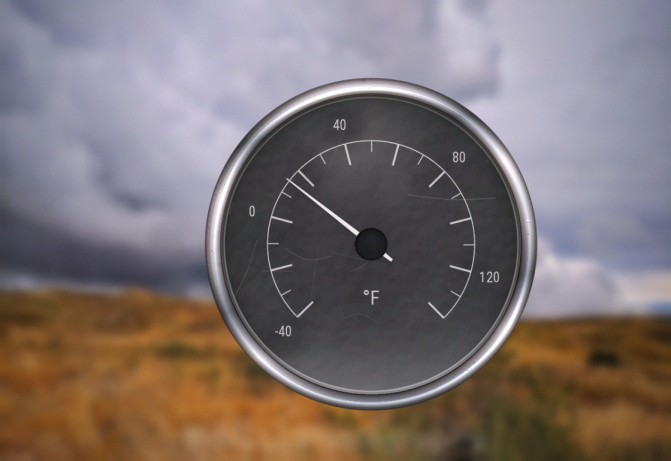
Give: 15,°F
